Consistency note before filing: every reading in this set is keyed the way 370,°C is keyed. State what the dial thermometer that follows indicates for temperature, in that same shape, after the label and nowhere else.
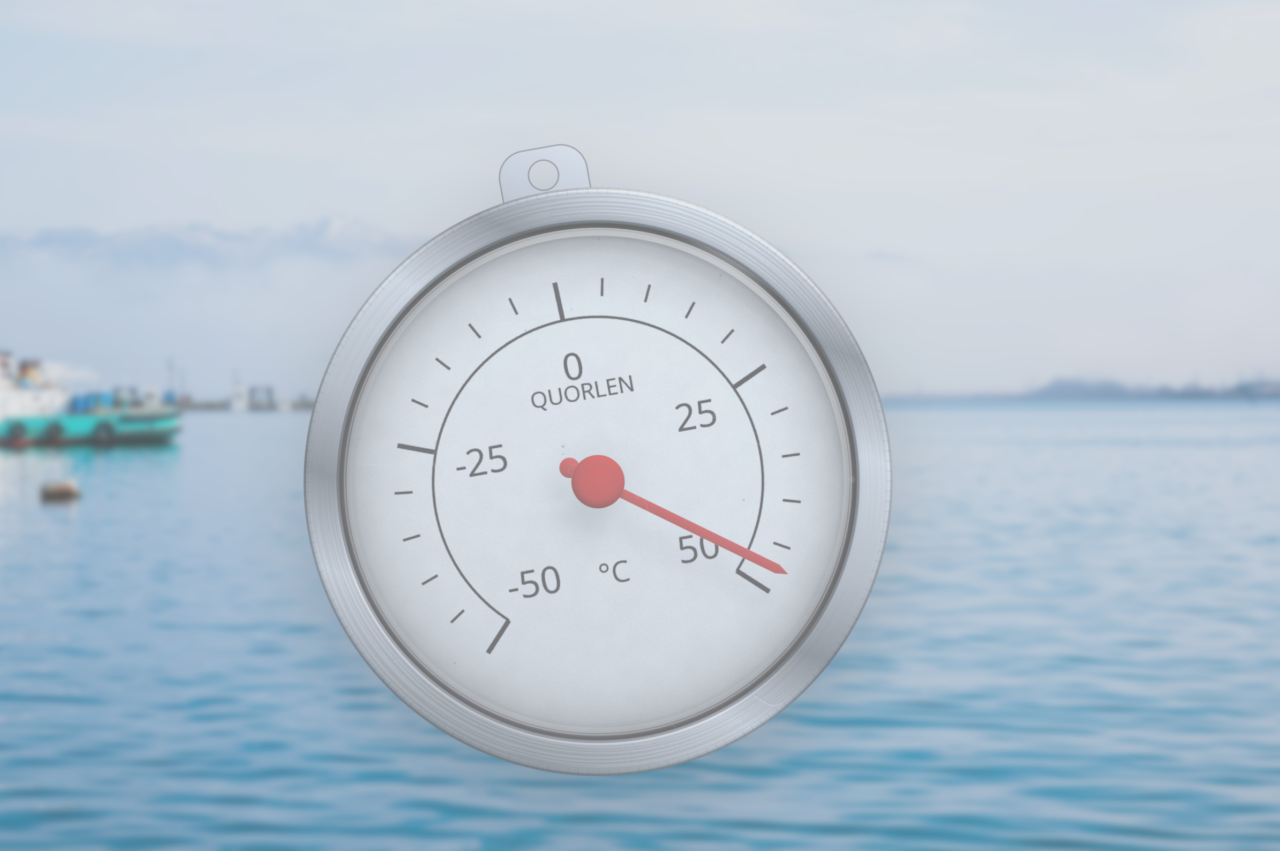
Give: 47.5,°C
